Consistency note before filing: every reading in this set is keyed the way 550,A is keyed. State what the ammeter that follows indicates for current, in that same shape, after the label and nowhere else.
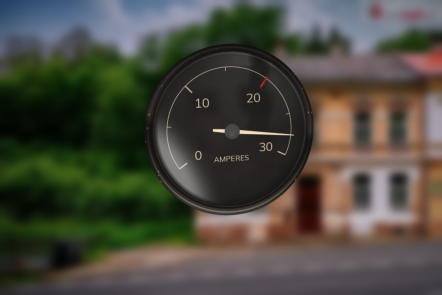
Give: 27.5,A
